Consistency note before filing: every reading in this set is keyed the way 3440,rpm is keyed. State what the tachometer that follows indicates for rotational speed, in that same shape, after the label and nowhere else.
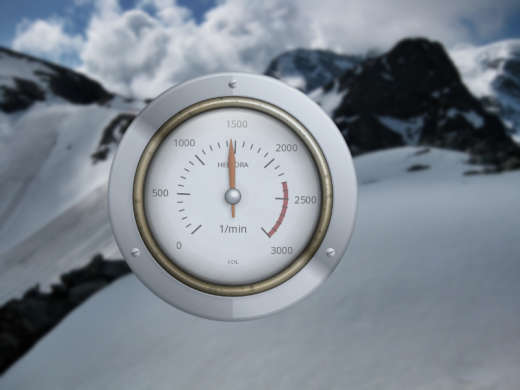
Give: 1450,rpm
